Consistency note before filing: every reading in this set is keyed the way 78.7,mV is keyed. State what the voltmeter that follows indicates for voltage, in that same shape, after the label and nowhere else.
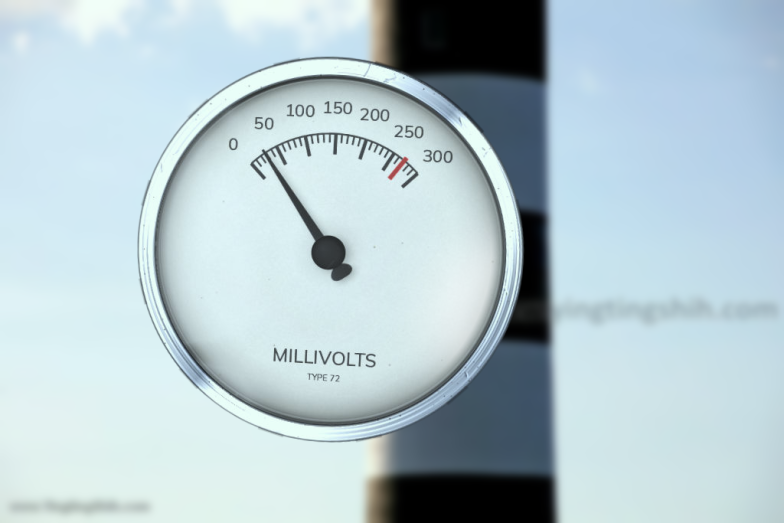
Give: 30,mV
